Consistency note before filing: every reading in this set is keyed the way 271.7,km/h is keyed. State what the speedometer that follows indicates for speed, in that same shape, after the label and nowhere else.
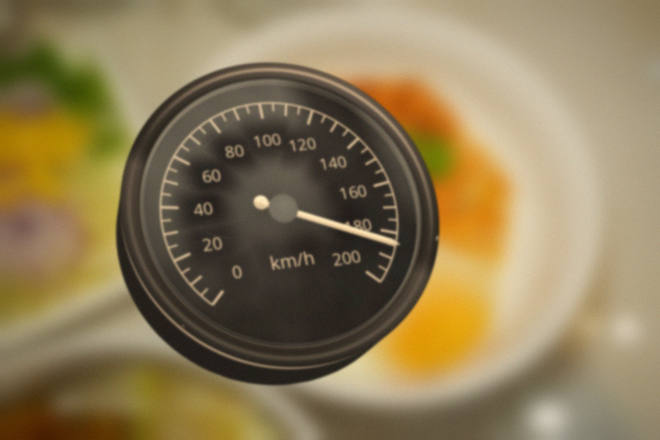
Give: 185,km/h
